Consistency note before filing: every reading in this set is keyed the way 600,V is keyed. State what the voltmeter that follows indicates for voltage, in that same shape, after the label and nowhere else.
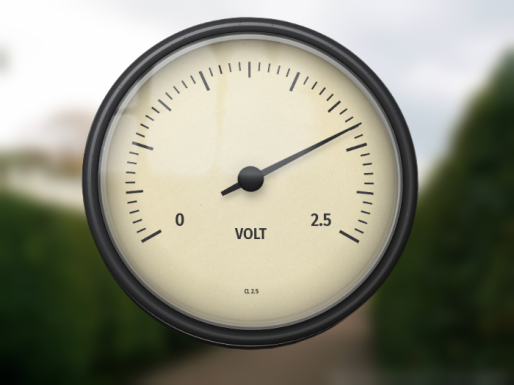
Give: 1.9,V
